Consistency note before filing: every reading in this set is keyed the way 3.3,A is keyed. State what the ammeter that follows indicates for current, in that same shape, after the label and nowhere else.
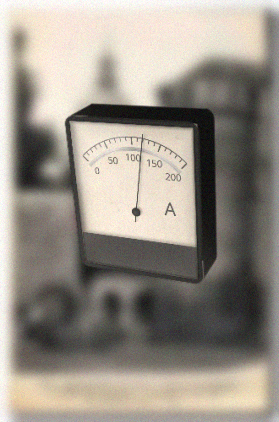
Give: 120,A
